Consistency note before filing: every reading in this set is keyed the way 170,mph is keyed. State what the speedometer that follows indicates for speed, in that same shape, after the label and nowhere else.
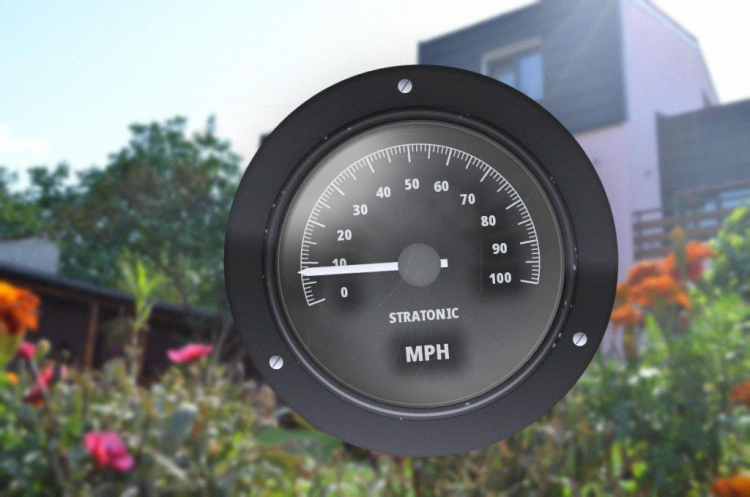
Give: 8,mph
